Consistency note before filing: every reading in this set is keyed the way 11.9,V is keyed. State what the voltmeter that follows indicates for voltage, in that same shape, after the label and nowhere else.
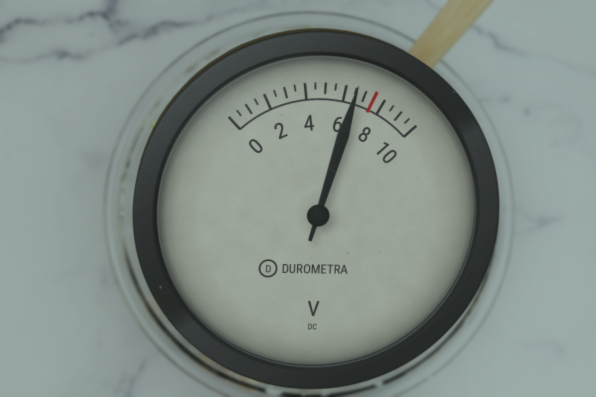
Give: 6.5,V
